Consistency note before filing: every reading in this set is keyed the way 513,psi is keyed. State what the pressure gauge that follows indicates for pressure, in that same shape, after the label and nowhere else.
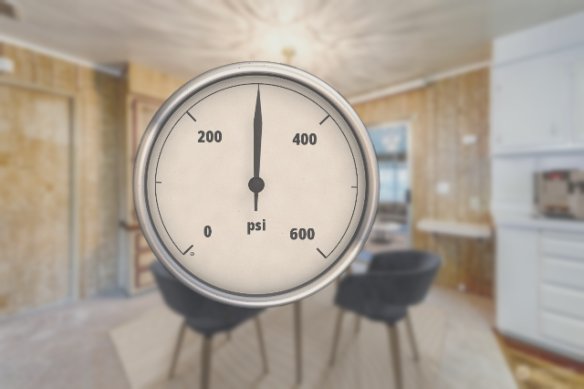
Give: 300,psi
